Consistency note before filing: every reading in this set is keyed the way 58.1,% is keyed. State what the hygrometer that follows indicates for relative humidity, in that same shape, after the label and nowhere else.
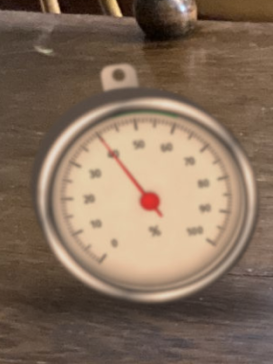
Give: 40,%
